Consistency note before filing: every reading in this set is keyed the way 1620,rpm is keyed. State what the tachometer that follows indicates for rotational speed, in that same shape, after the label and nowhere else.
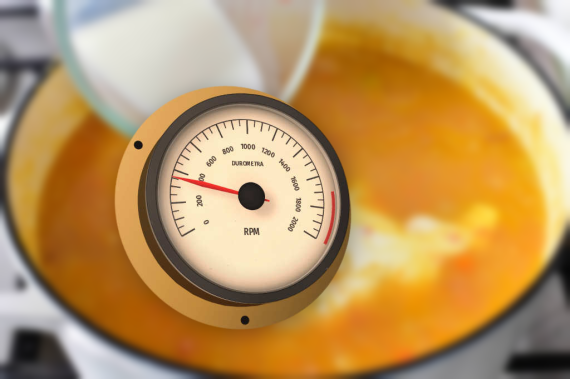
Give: 350,rpm
